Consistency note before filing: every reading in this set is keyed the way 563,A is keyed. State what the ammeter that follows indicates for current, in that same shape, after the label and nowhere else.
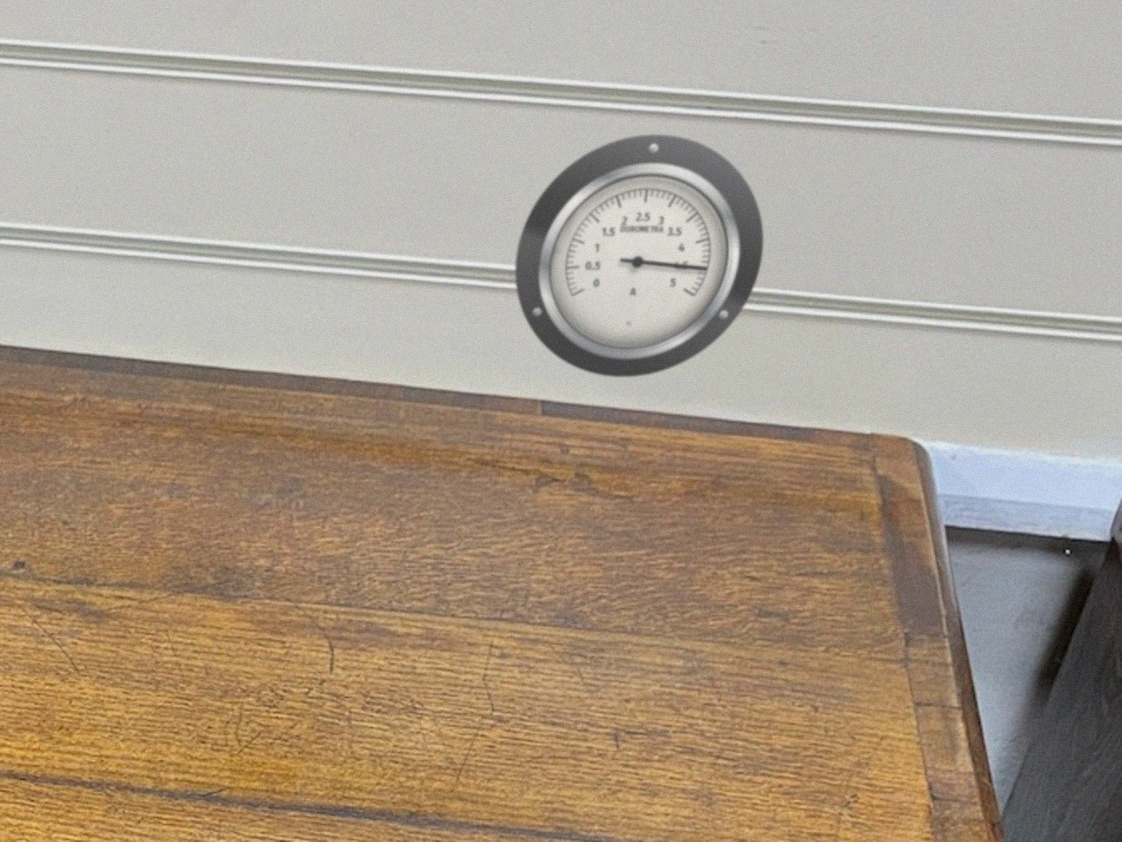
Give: 4.5,A
